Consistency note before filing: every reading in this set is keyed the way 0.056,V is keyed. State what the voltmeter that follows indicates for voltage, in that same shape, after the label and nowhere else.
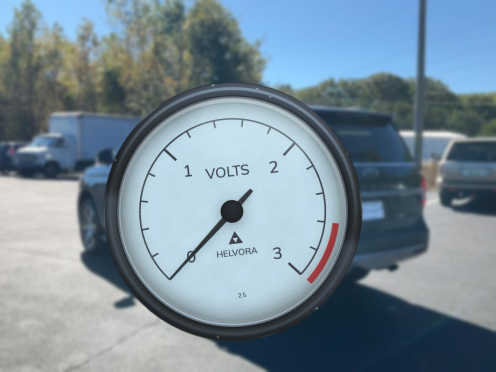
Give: 0,V
